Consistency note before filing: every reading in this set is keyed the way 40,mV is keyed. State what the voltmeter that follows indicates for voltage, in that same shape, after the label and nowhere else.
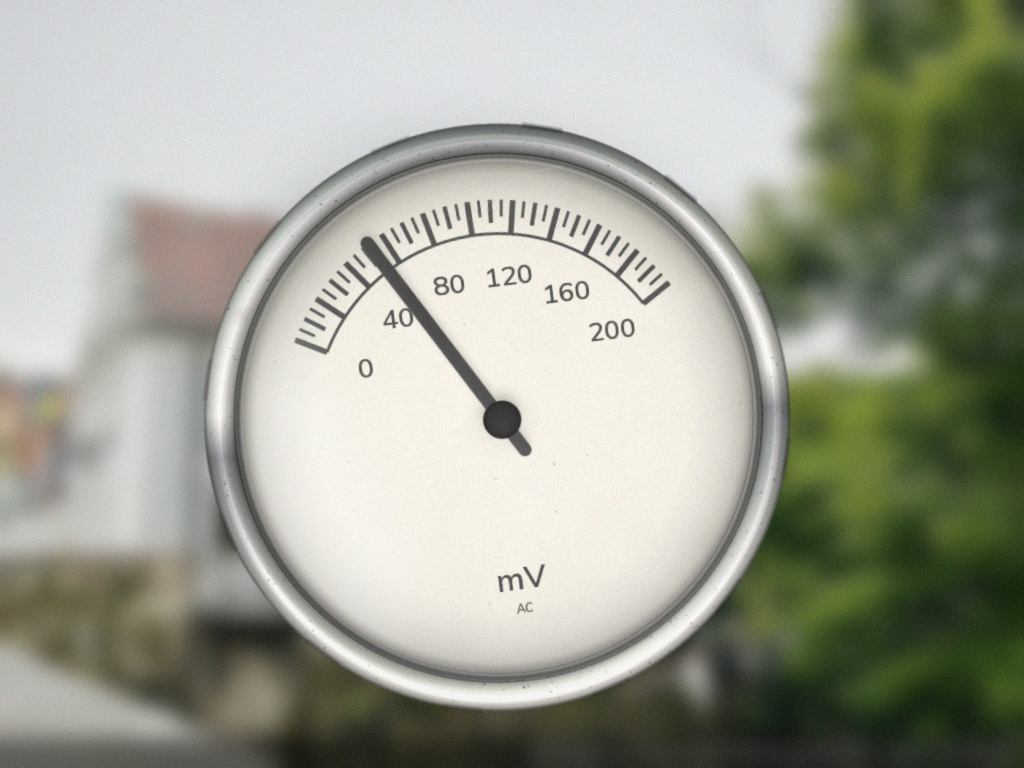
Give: 52.5,mV
